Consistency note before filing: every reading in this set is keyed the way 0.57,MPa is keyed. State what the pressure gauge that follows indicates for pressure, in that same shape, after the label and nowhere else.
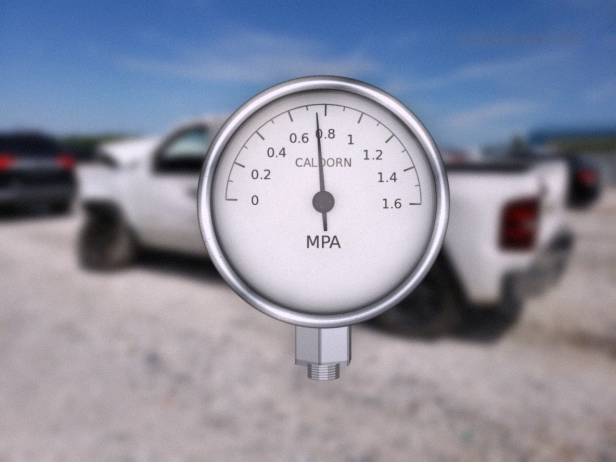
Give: 0.75,MPa
